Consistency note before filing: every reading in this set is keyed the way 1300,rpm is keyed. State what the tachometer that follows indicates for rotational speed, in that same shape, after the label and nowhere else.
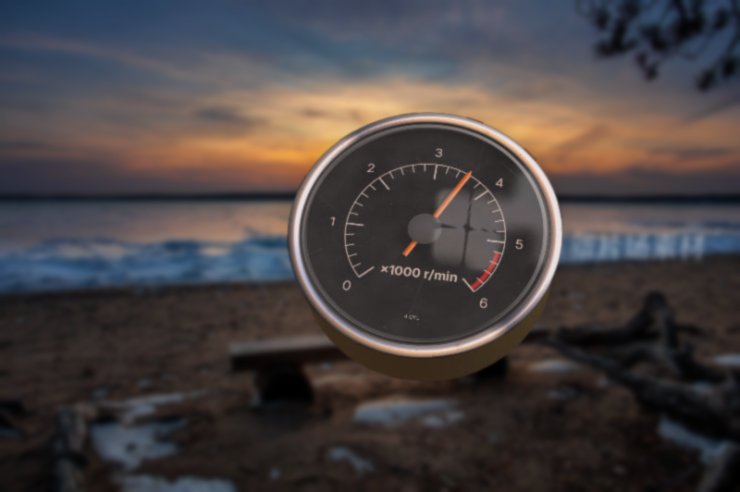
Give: 3600,rpm
